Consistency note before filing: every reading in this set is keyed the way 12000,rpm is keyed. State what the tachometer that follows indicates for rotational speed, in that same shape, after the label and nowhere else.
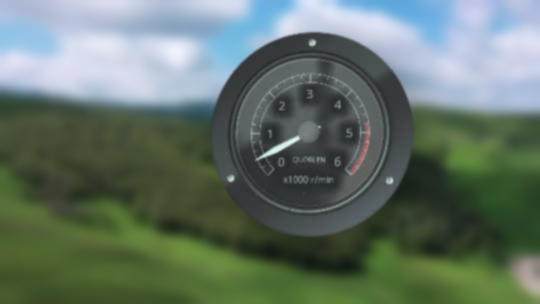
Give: 400,rpm
